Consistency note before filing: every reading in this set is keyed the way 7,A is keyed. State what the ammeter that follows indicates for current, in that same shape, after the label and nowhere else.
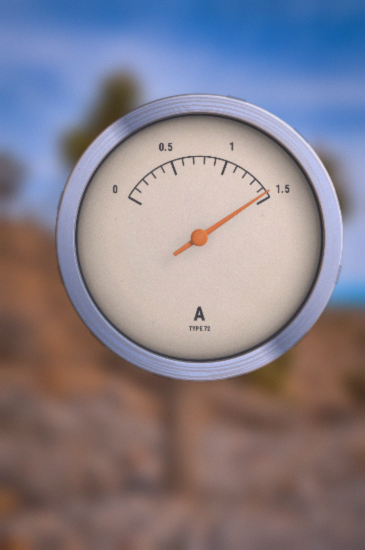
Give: 1.45,A
